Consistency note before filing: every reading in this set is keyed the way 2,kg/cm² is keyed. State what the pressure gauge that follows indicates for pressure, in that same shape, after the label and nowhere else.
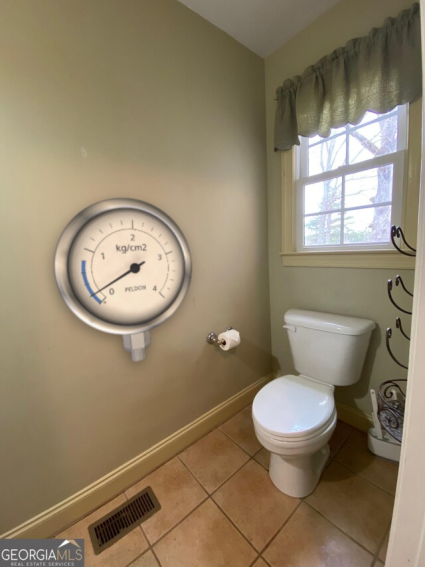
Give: 0.2,kg/cm²
